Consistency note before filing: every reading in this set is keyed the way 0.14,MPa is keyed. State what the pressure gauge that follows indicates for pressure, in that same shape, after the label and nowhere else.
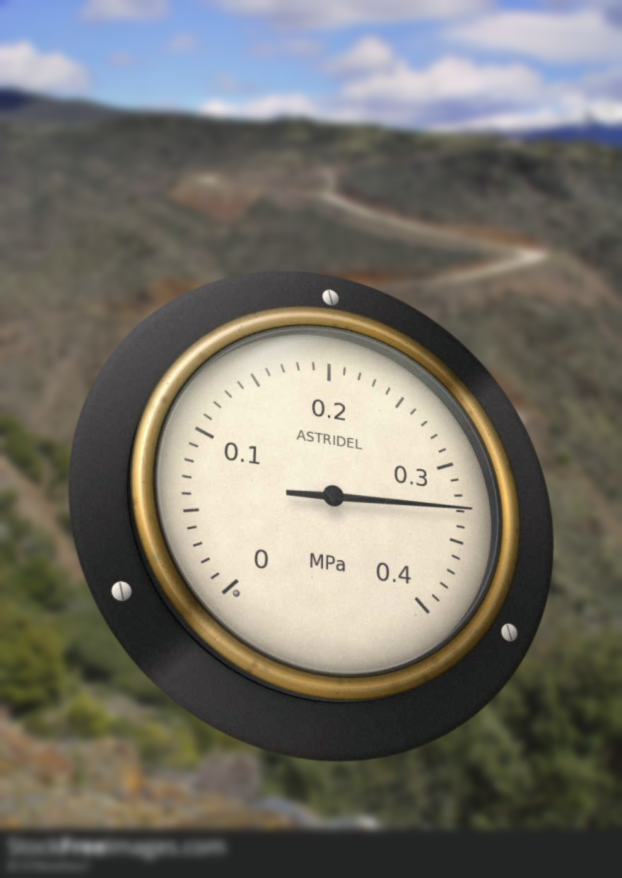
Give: 0.33,MPa
